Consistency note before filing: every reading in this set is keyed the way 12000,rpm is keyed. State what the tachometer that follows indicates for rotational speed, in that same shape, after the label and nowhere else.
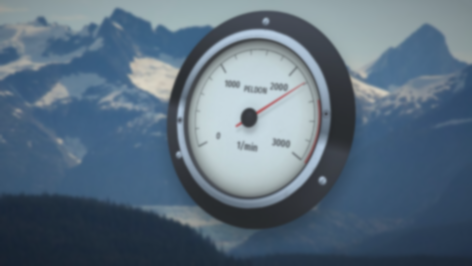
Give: 2200,rpm
